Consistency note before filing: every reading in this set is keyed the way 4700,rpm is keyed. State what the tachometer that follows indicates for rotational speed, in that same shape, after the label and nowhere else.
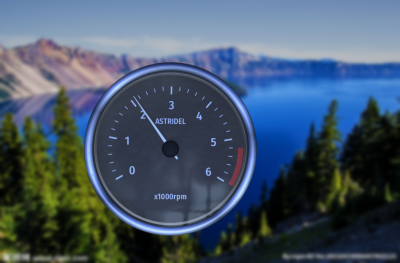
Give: 2100,rpm
